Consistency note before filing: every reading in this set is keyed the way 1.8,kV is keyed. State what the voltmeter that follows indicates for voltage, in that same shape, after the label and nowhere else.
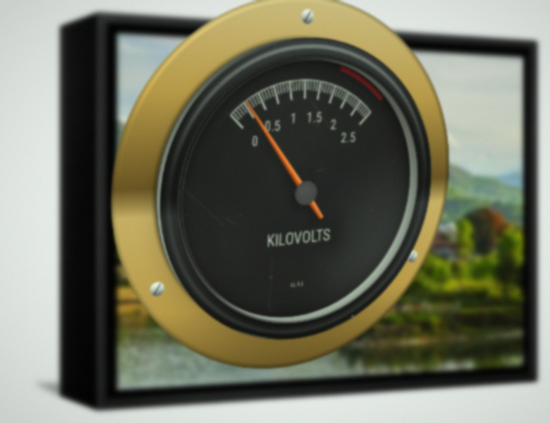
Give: 0.25,kV
